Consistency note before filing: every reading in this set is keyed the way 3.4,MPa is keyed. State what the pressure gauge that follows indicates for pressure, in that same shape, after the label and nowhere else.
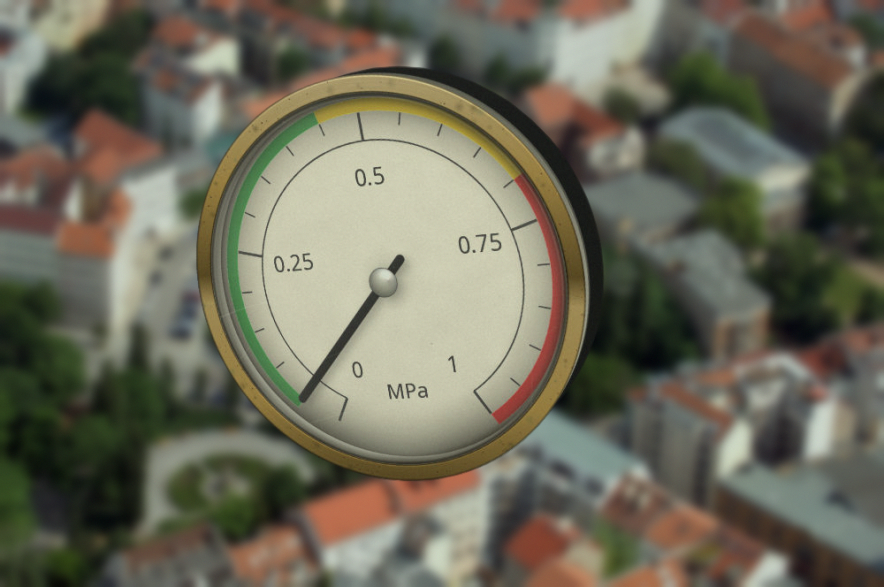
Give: 0.05,MPa
